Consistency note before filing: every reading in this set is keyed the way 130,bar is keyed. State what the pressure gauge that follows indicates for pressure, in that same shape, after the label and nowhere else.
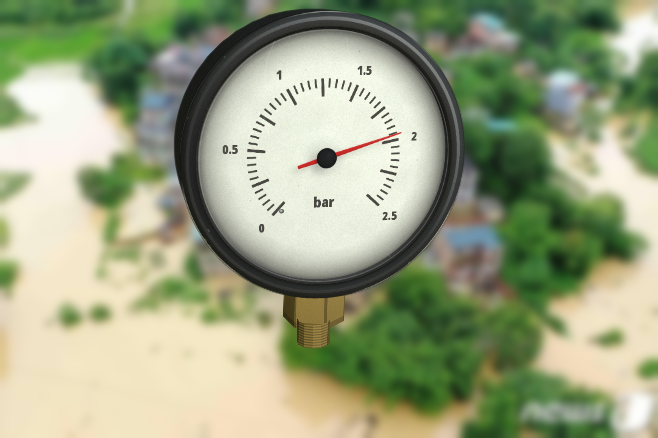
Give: 1.95,bar
